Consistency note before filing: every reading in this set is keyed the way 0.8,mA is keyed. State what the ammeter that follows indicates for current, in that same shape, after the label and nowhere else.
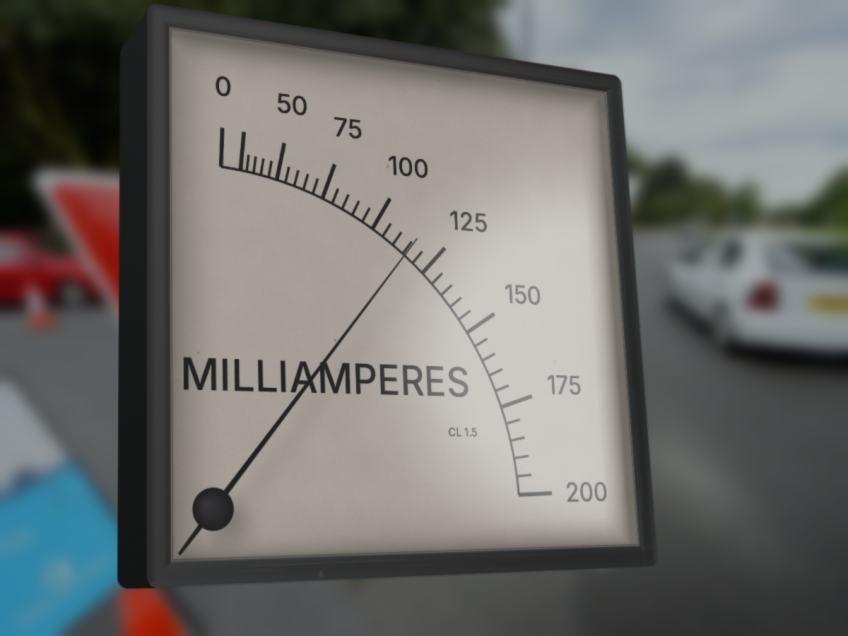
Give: 115,mA
